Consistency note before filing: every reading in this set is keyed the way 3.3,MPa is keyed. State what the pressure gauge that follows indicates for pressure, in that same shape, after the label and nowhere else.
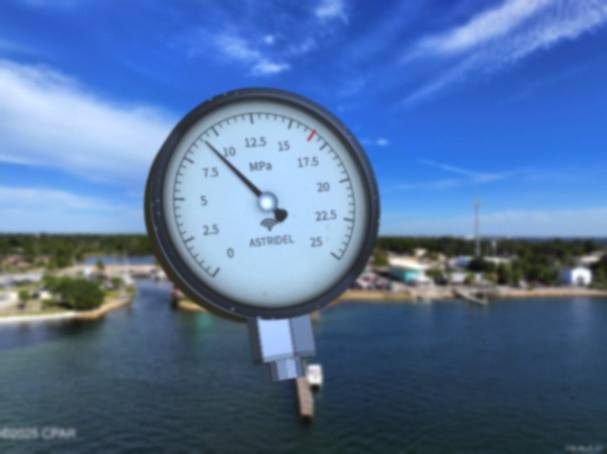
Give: 9,MPa
